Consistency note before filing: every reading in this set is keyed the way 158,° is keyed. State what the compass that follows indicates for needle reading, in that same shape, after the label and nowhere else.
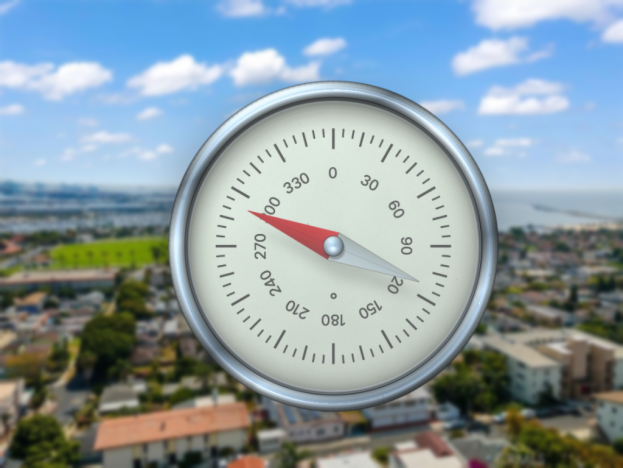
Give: 292.5,°
